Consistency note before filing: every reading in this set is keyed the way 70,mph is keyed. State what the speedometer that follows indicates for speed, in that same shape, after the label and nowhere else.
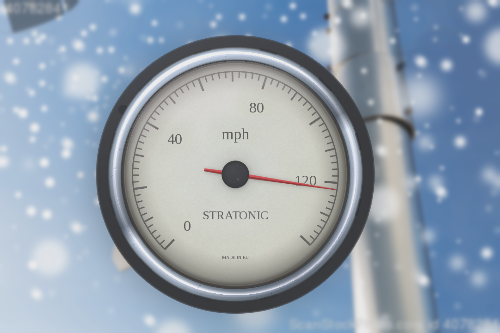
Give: 122,mph
